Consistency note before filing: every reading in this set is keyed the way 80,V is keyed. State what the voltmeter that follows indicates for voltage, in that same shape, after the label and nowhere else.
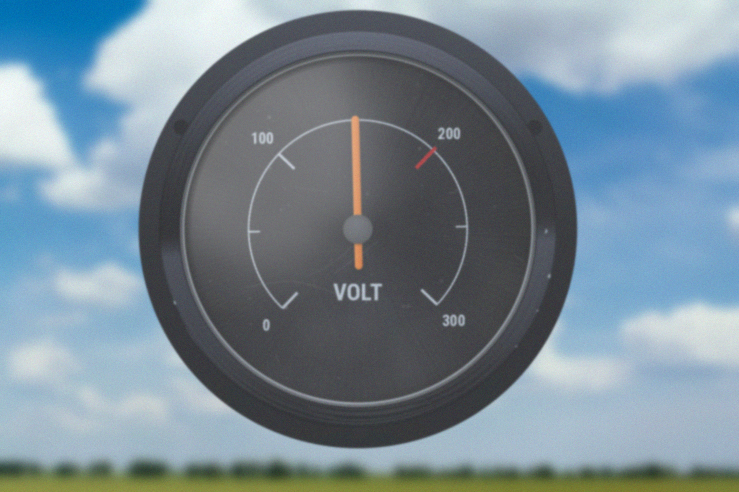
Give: 150,V
